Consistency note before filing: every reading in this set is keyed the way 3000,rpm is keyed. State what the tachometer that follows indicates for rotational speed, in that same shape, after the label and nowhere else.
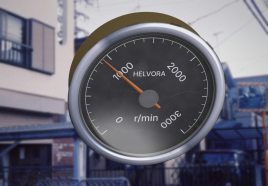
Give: 950,rpm
